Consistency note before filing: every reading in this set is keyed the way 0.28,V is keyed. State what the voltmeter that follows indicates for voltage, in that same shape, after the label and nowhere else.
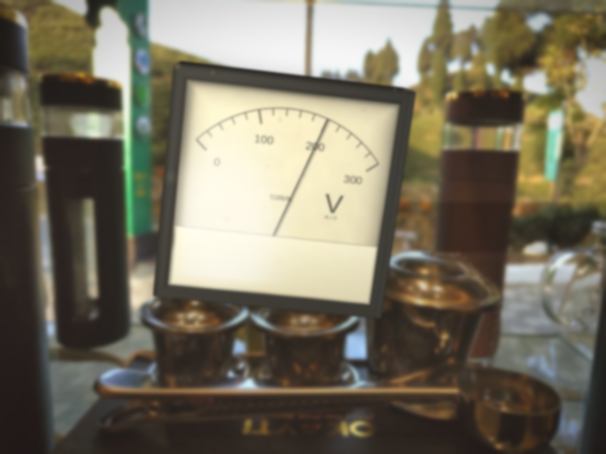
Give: 200,V
